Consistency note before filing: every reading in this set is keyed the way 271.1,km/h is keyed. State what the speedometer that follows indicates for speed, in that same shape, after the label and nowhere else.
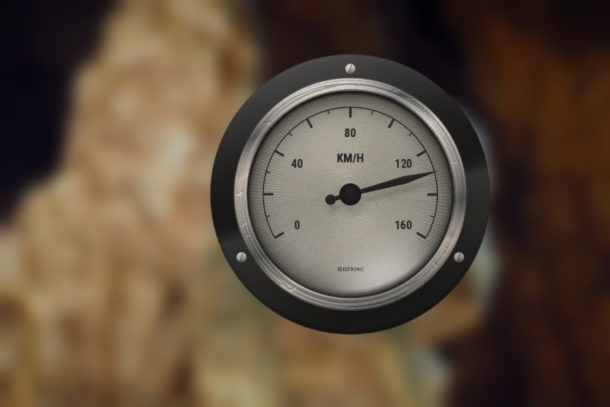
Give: 130,km/h
